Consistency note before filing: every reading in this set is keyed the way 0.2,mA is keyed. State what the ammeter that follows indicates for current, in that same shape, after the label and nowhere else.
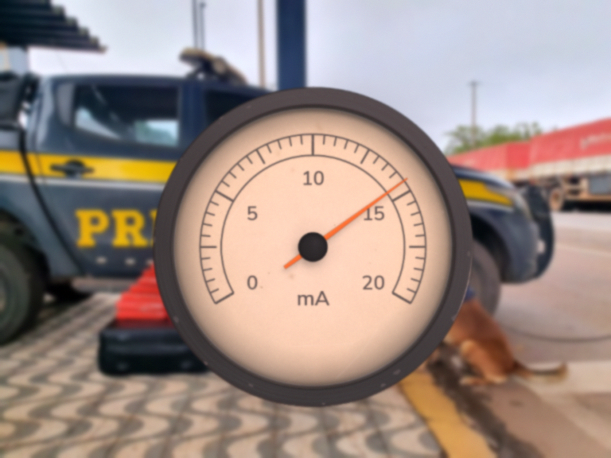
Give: 14.5,mA
